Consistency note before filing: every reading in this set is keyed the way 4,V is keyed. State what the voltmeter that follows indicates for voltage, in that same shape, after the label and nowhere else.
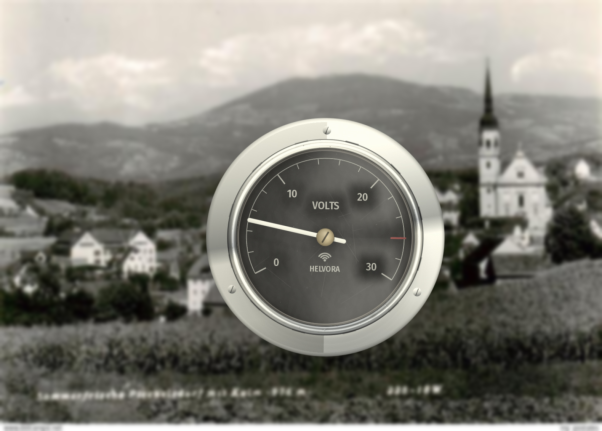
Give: 5,V
